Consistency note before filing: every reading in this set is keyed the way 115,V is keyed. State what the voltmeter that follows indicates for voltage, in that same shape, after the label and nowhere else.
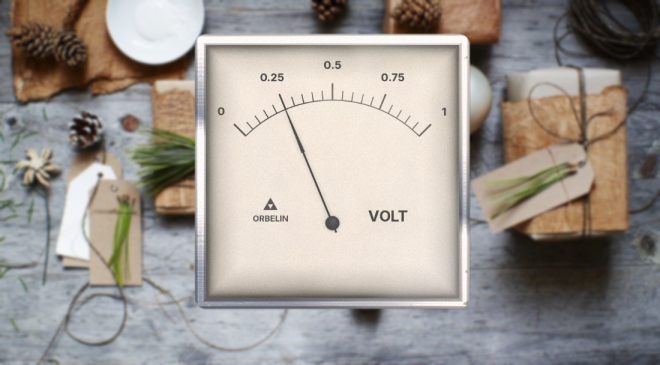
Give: 0.25,V
